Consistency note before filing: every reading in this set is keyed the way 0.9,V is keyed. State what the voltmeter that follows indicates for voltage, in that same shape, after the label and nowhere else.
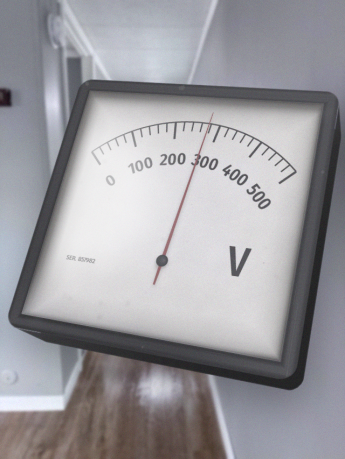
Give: 280,V
